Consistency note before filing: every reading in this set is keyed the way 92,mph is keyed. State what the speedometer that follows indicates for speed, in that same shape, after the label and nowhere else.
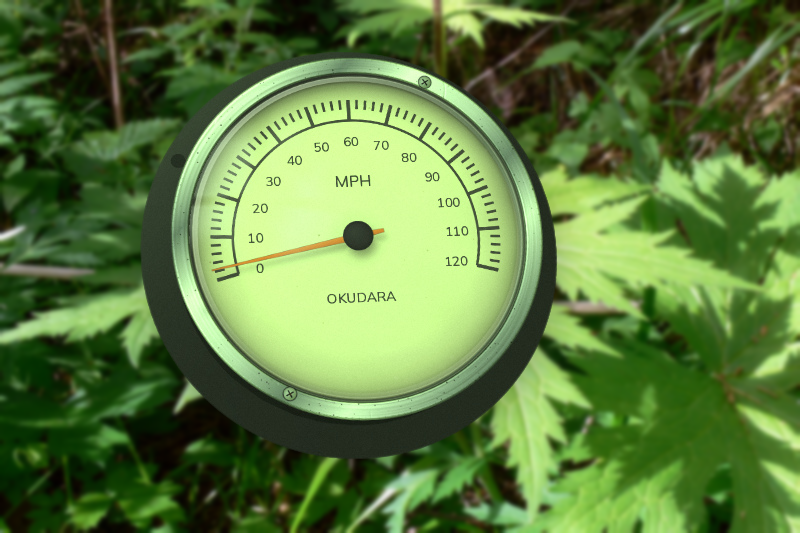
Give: 2,mph
